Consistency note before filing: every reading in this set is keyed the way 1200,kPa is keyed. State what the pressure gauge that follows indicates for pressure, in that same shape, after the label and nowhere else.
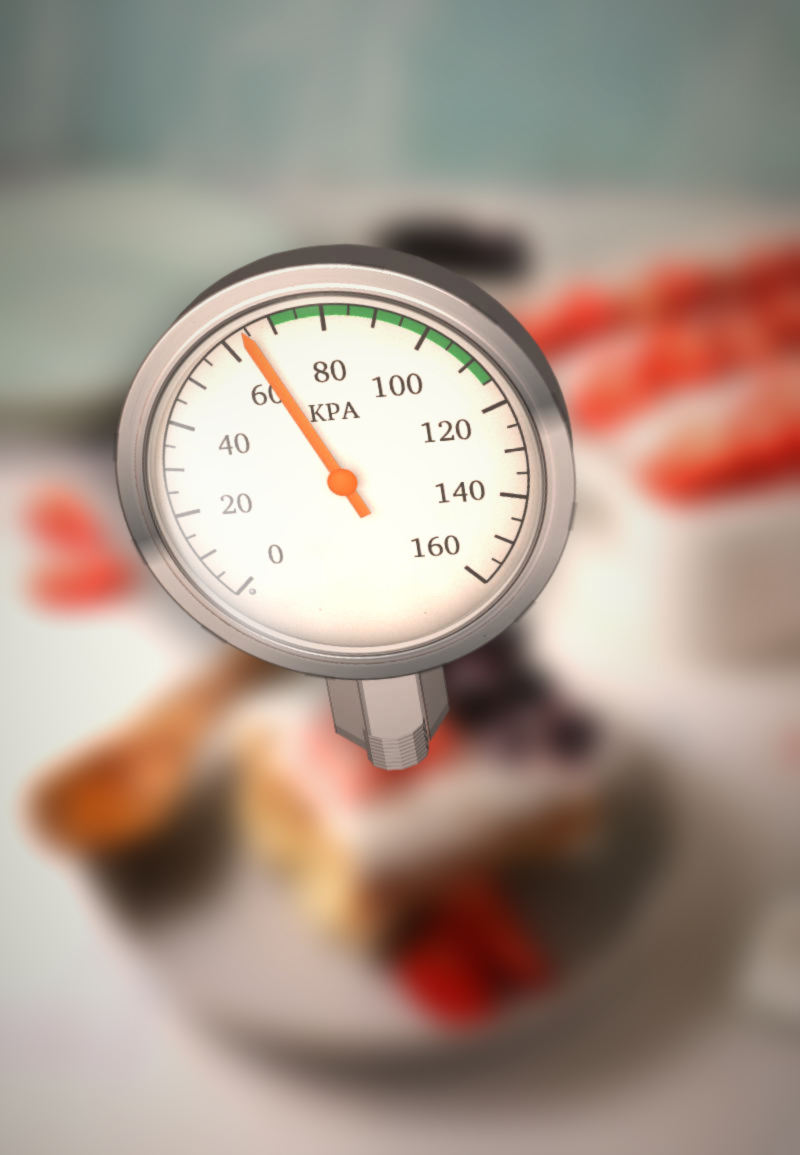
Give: 65,kPa
